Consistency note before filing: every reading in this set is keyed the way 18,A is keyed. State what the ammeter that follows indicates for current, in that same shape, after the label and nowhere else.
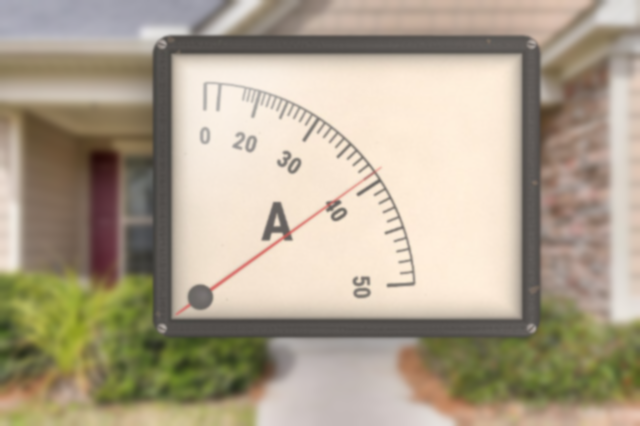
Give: 39,A
